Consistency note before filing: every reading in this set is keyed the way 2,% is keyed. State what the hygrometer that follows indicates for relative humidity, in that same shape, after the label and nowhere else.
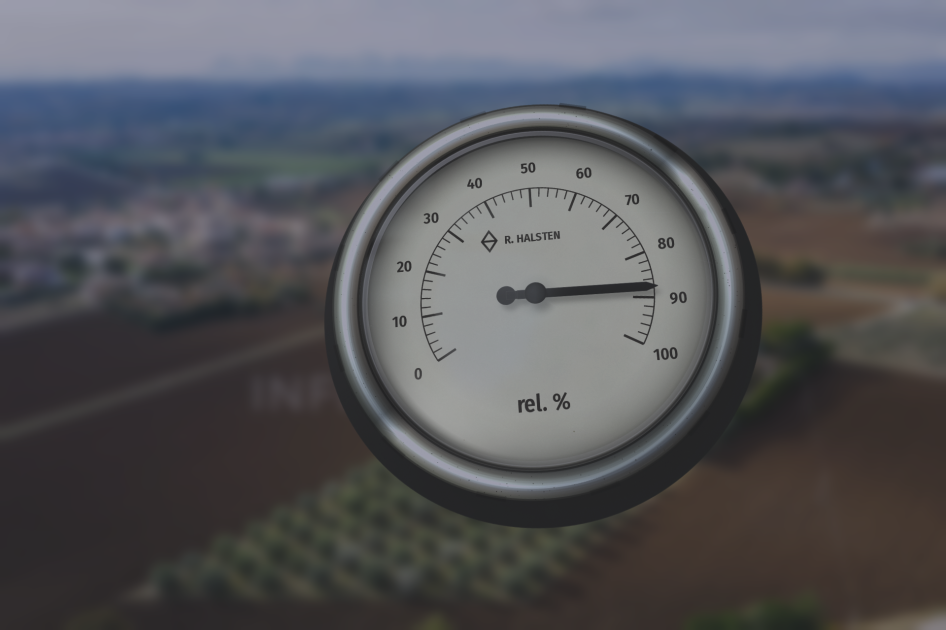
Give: 88,%
